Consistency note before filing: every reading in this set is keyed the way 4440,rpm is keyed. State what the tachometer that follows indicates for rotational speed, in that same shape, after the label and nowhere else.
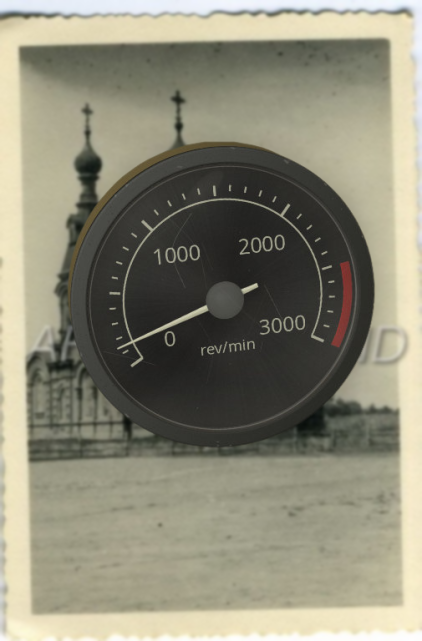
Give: 150,rpm
